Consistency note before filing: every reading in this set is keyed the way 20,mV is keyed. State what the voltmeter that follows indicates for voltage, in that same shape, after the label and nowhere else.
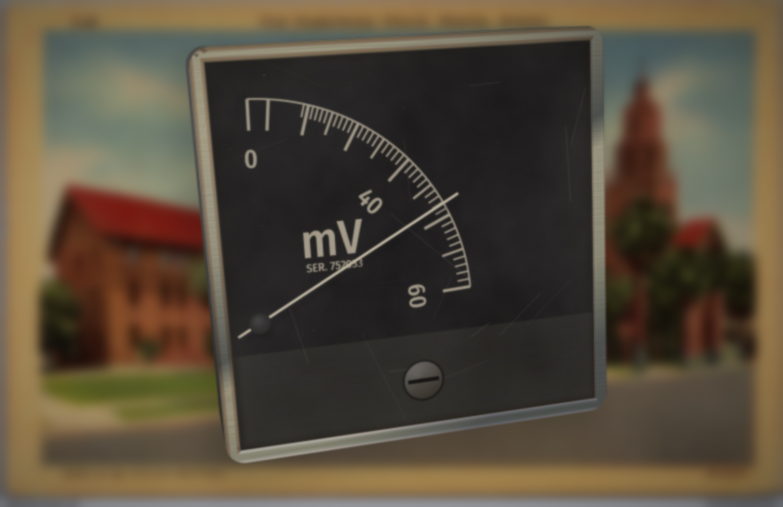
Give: 48,mV
